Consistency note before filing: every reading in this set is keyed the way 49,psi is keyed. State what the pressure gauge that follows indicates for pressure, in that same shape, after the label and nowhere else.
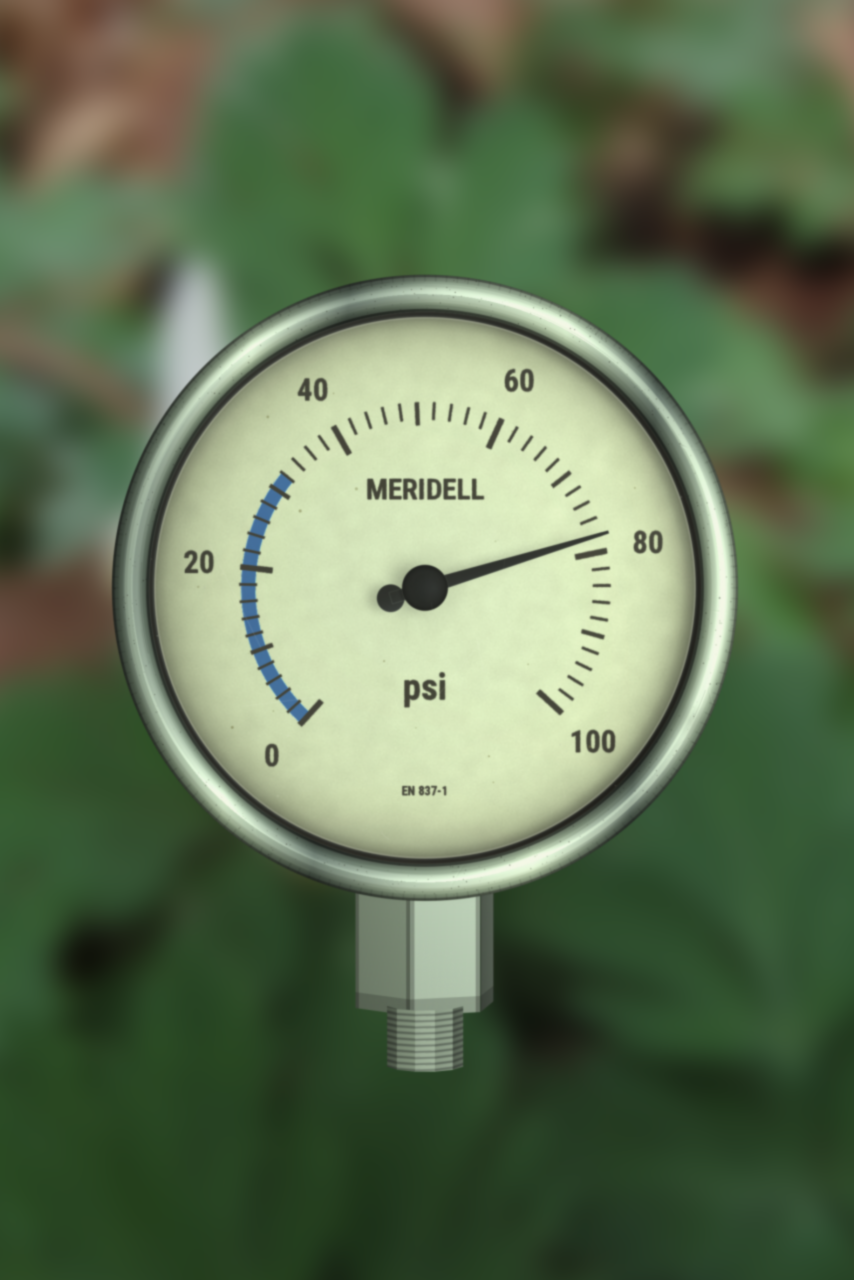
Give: 78,psi
